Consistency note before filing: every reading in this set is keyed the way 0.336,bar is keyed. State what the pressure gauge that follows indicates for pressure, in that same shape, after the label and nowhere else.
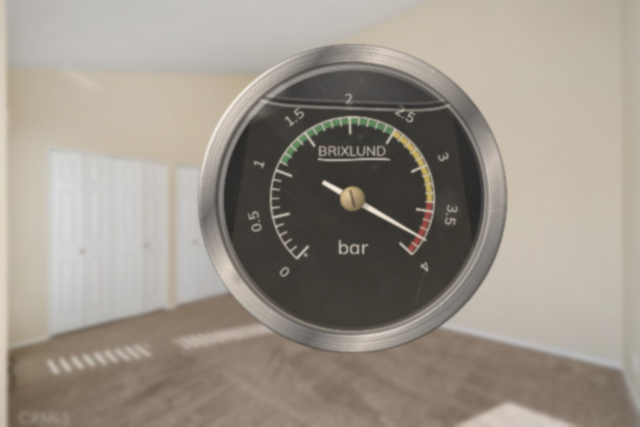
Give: 3.8,bar
